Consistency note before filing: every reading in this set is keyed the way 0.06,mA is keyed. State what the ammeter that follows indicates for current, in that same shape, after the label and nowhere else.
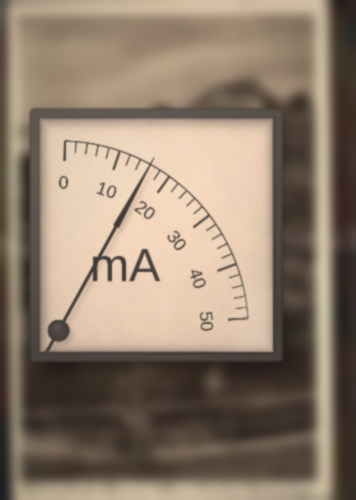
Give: 16,mA
